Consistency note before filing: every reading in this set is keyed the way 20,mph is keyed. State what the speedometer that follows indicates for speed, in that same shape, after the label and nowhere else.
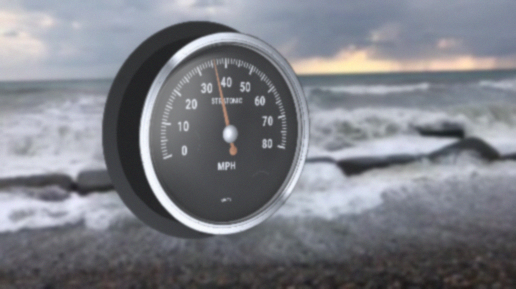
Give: 35,mph
